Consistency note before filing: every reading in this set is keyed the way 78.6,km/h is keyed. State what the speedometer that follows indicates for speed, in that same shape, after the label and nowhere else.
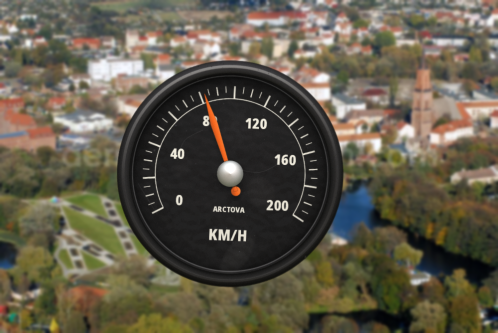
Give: 82.5,km/h
